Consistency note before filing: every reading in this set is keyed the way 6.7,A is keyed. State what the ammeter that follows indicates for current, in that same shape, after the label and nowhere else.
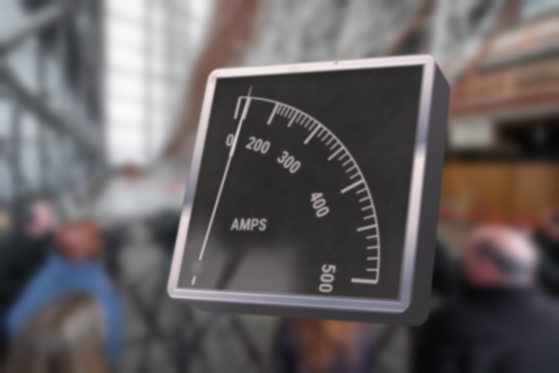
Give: 100,A
